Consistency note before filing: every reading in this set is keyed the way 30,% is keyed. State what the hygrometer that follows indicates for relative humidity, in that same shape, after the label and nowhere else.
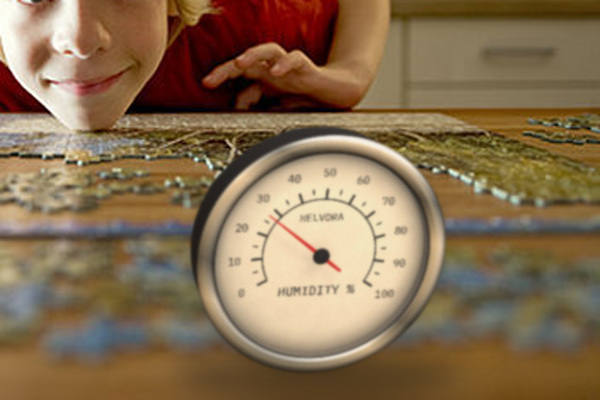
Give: 27.5,%
